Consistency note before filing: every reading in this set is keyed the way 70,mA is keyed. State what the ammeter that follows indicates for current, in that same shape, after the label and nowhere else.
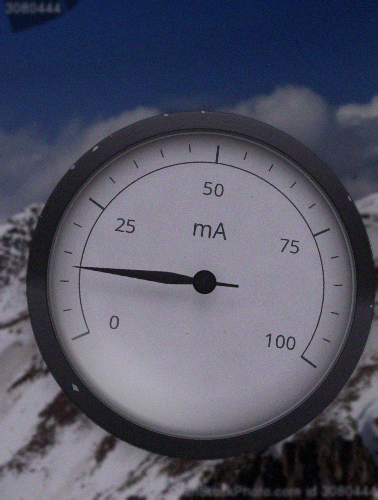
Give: 12.5,mA
